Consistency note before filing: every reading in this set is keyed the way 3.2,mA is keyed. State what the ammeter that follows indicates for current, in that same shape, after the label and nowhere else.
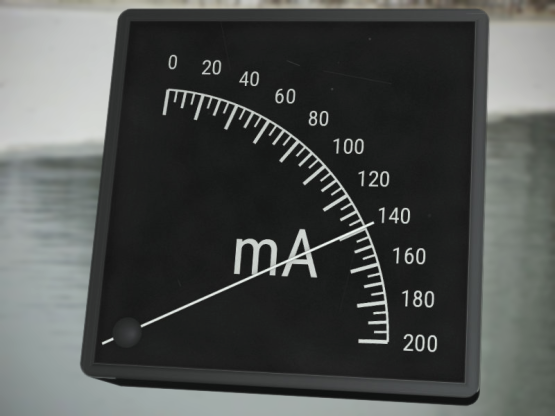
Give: 140,mA
